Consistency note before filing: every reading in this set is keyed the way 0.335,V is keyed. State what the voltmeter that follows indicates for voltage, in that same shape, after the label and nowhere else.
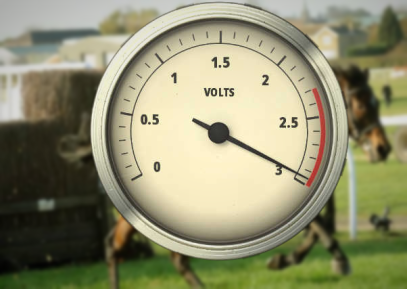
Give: 2.95,V
